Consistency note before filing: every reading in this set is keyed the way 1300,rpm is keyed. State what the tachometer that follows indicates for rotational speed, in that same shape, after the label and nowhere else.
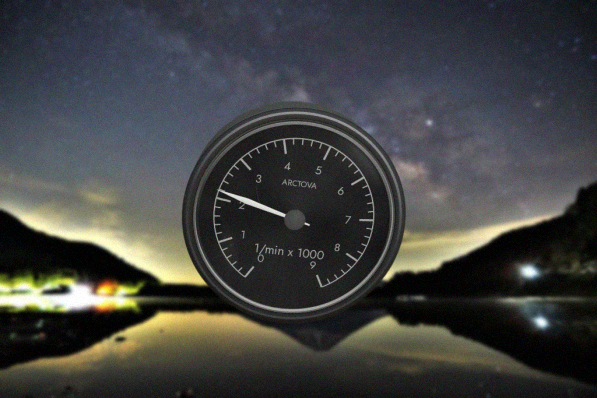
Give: 2200,rpm
